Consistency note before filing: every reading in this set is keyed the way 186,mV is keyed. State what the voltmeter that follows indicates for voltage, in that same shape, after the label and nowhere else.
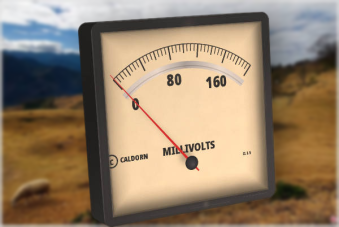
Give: 0,mV
